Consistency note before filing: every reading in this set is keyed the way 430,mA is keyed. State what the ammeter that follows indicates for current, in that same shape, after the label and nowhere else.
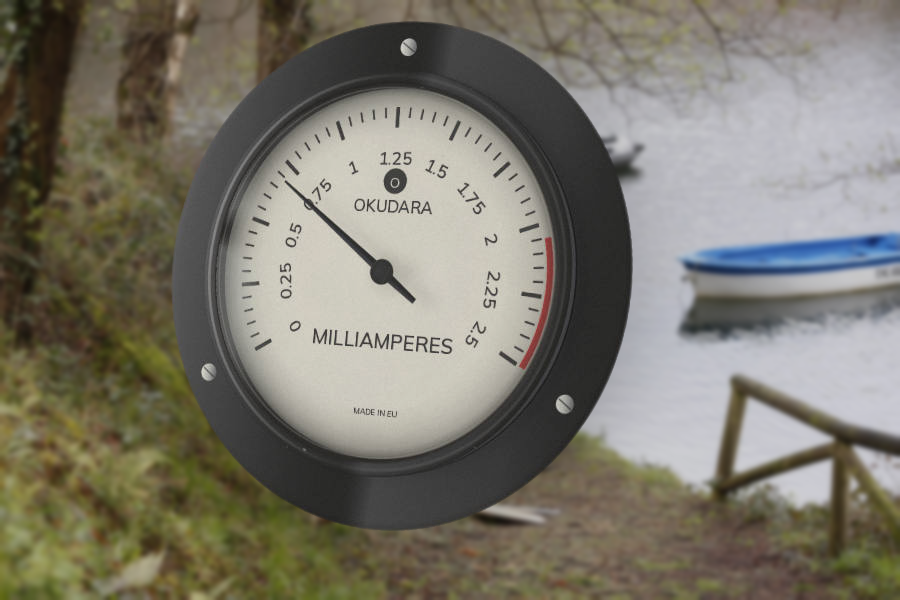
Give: 0.7,mA
